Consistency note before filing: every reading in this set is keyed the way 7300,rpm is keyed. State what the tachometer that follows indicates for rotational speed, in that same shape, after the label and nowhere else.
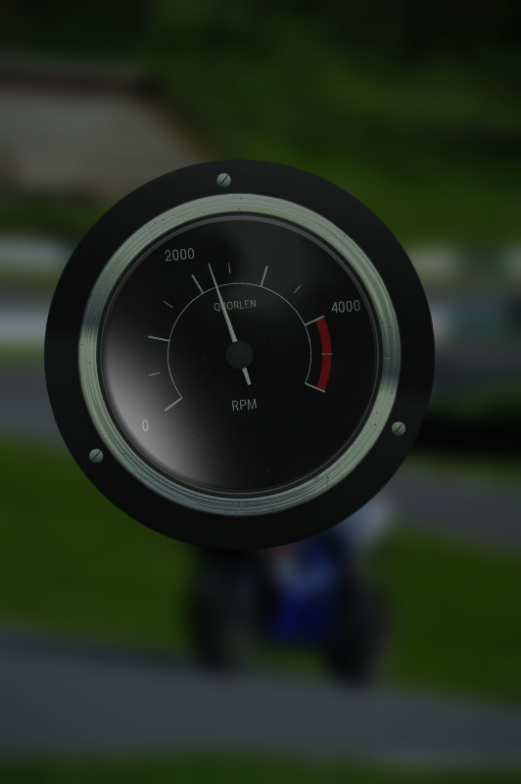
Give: 2250,rpm
